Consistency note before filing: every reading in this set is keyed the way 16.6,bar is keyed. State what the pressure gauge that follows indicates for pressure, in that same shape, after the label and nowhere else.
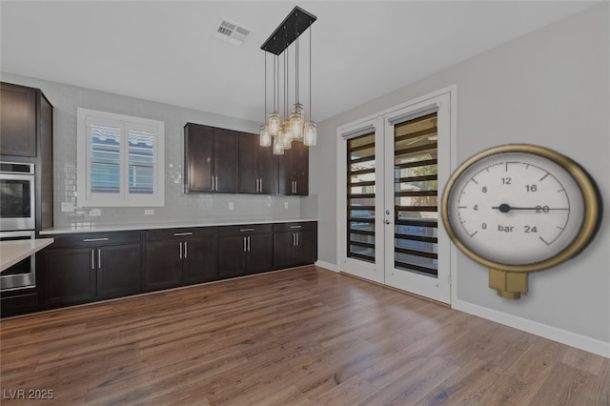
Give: 20,bar
